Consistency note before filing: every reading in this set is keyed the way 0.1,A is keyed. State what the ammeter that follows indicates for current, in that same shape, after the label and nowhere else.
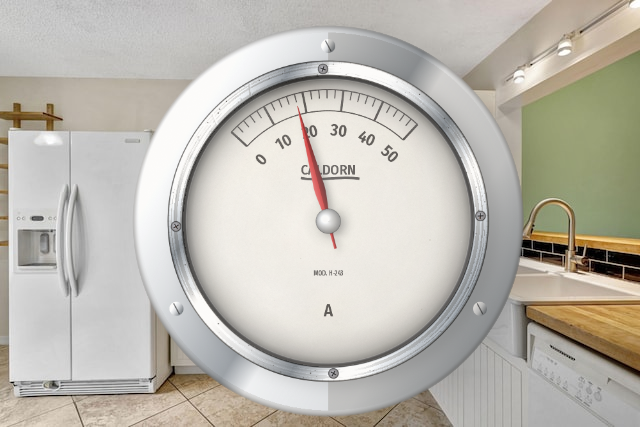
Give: 18,A
